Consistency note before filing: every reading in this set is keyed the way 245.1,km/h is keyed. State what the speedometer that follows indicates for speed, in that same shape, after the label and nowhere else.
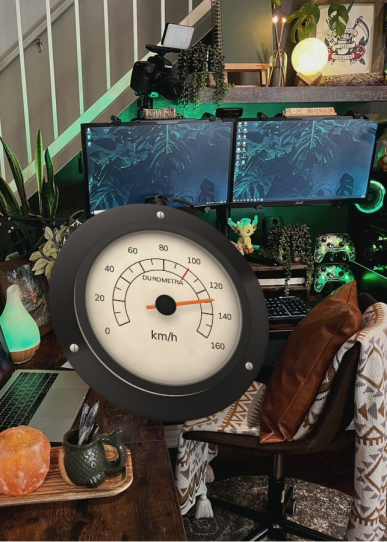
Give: 130,km/h
